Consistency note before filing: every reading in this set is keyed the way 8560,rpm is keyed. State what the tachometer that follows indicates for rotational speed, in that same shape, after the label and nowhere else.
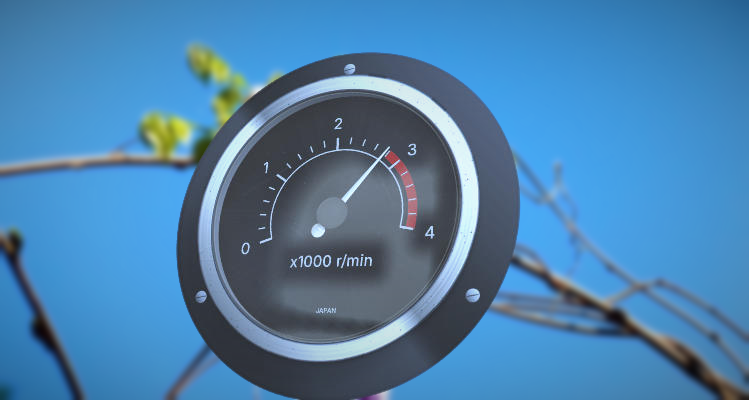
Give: 2800,rpm
